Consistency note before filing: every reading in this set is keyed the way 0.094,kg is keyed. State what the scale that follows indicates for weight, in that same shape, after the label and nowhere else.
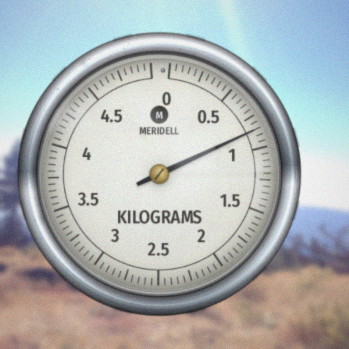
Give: 0.85,kg
